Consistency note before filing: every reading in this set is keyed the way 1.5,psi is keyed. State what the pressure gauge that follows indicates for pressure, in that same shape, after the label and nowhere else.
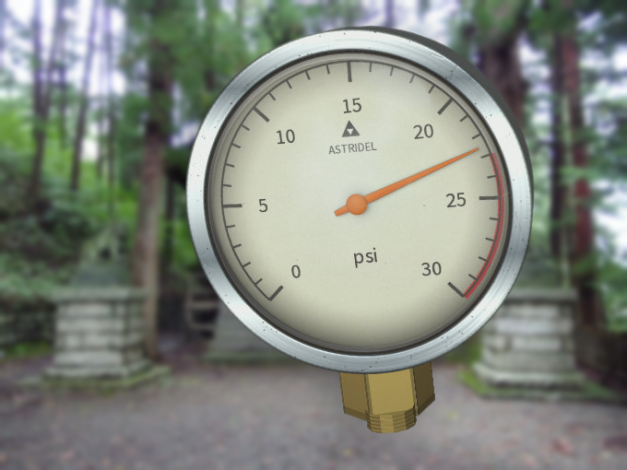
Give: 22.5,psi
